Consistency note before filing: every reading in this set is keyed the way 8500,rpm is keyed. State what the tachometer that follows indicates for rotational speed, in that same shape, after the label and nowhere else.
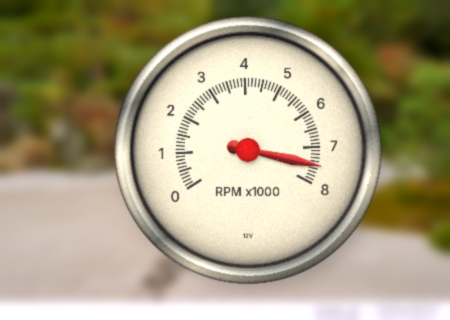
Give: 7500,rpm
